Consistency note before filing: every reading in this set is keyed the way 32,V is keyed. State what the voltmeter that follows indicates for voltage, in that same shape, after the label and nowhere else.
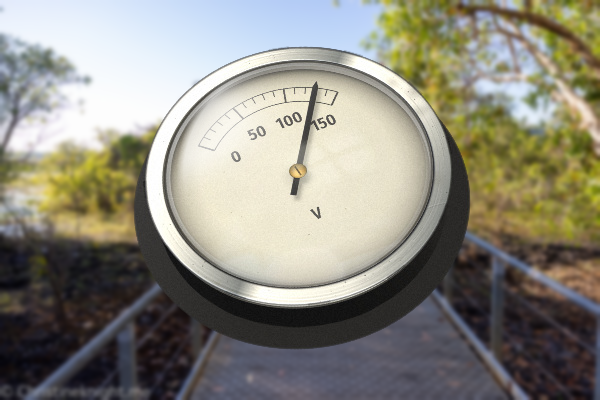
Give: 130,V
